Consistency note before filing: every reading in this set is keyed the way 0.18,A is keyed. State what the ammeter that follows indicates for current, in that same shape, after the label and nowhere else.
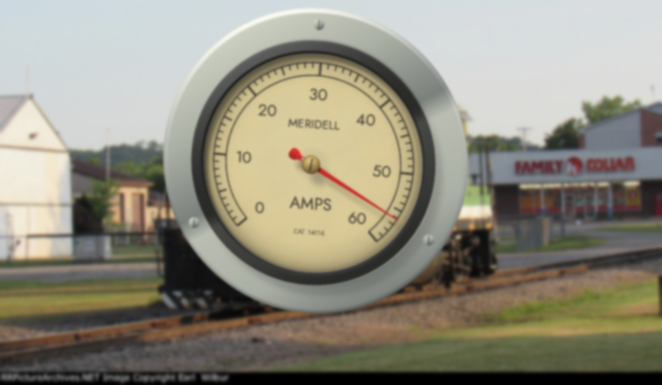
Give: 56,A
